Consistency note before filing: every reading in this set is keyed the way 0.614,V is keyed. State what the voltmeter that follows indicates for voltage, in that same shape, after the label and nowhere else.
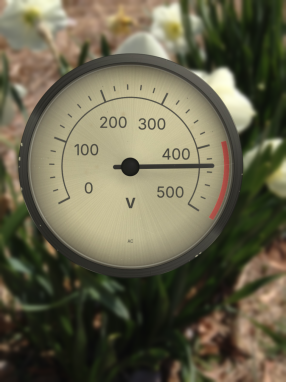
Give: 430,V
